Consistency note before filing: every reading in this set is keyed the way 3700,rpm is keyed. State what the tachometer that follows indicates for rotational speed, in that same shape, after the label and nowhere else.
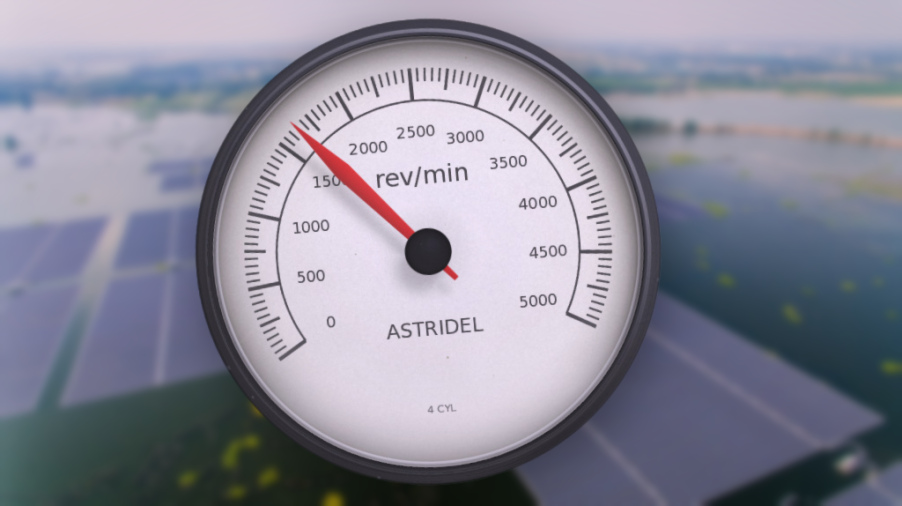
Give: 1650,rpm
